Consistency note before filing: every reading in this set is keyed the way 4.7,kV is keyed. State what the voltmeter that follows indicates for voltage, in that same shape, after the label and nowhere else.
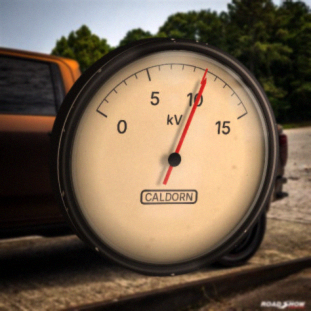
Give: 10,kV
